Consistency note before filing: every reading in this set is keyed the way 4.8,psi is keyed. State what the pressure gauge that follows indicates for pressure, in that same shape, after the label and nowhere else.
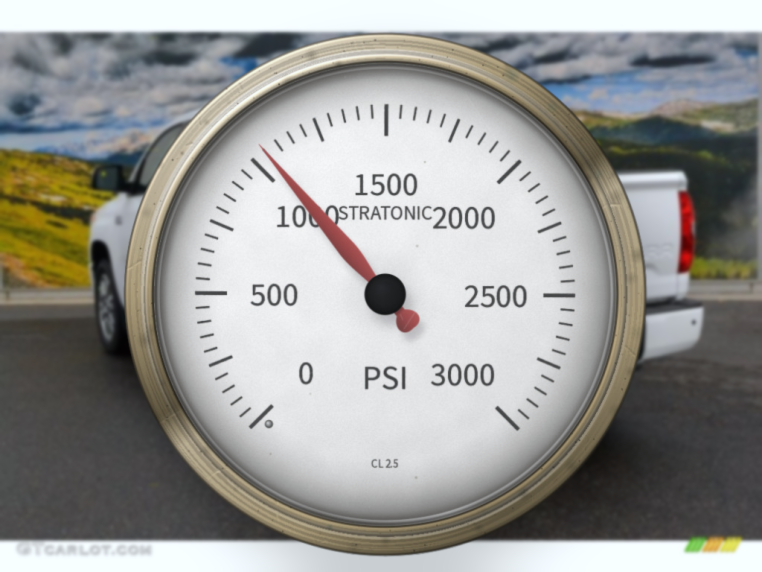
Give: 1050,psi
